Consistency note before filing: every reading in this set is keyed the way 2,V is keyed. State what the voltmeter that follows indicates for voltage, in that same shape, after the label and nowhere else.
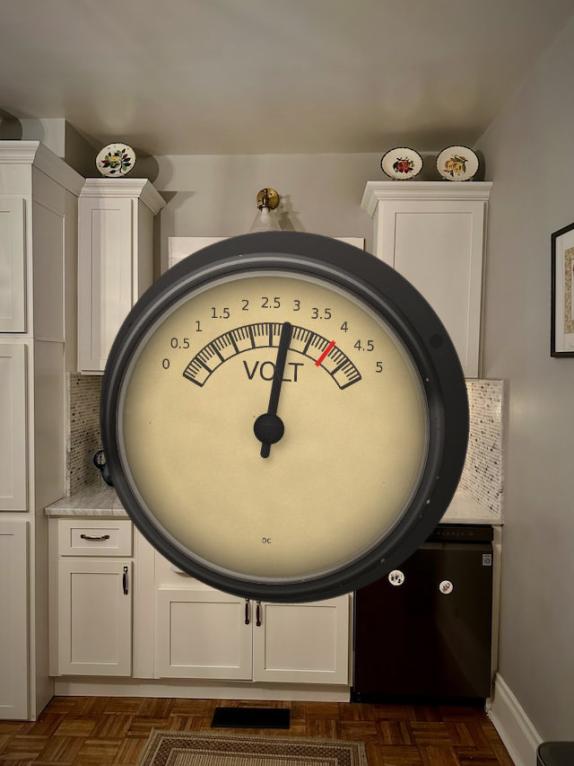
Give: 2.9,V
